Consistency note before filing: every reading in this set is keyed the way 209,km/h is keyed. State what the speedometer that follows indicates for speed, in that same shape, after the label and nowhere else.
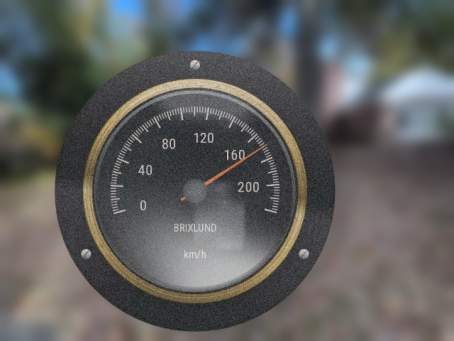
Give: 170,km/h
